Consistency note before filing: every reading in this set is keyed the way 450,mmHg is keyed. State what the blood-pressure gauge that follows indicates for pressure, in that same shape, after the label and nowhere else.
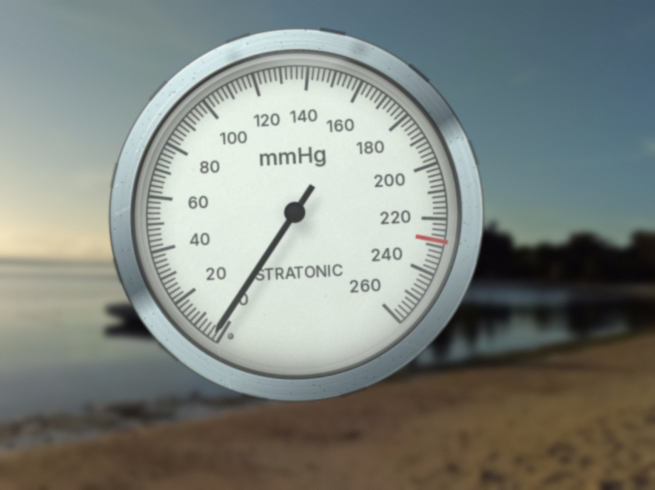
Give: 2,mmHg
